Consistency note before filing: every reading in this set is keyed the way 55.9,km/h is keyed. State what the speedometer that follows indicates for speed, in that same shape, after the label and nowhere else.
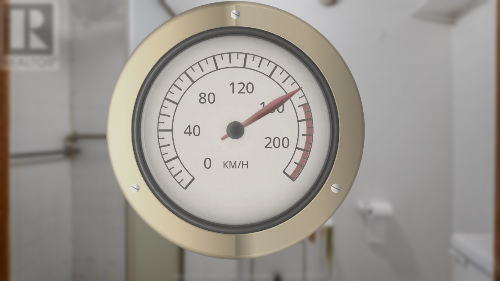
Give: 160,km/h
